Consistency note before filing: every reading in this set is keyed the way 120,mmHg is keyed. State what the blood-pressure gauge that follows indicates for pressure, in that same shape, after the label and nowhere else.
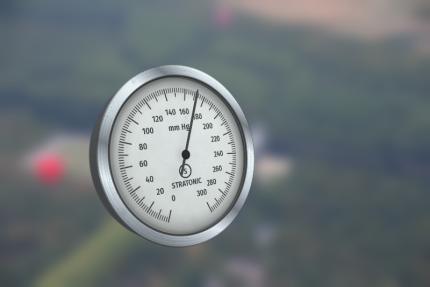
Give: 170,mmHg
